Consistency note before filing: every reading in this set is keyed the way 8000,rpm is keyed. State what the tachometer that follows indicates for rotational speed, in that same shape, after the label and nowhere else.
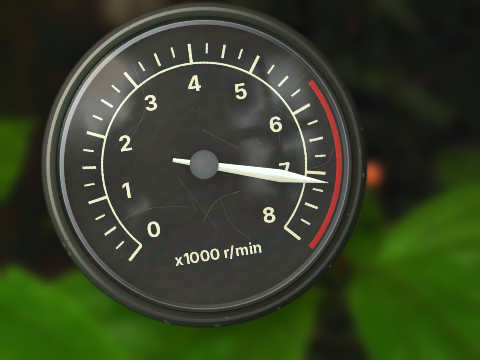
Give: 7125,rpm
